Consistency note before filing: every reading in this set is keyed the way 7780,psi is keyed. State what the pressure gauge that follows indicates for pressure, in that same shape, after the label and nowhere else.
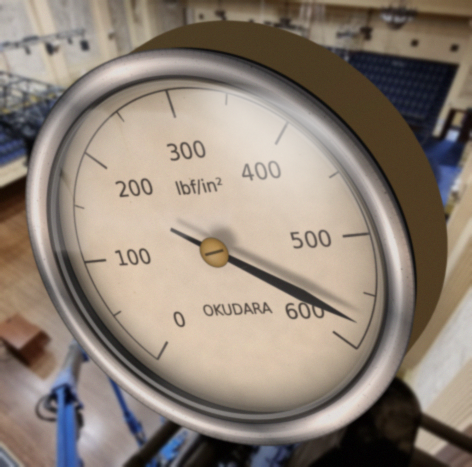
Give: 575,psi
